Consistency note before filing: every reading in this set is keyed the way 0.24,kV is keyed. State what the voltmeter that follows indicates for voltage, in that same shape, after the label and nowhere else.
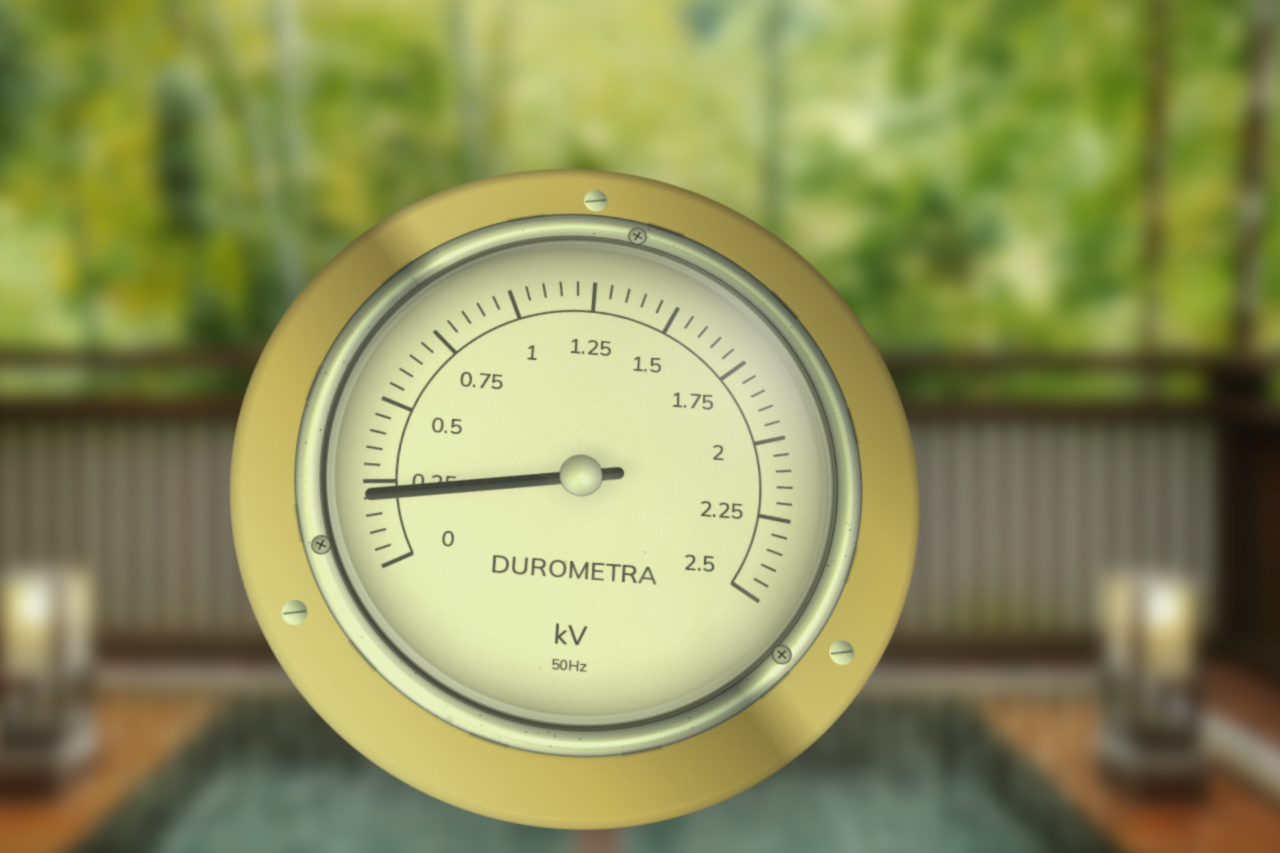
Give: 0.2,kV
